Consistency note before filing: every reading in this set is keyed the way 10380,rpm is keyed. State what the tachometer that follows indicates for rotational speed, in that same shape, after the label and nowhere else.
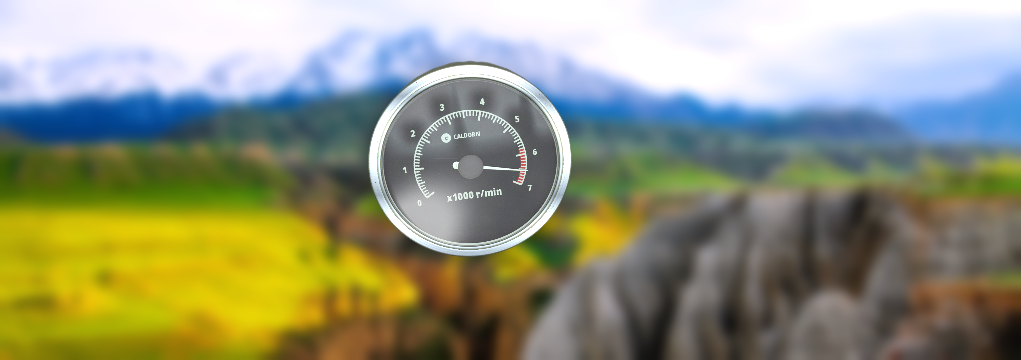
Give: 6500,rpm
